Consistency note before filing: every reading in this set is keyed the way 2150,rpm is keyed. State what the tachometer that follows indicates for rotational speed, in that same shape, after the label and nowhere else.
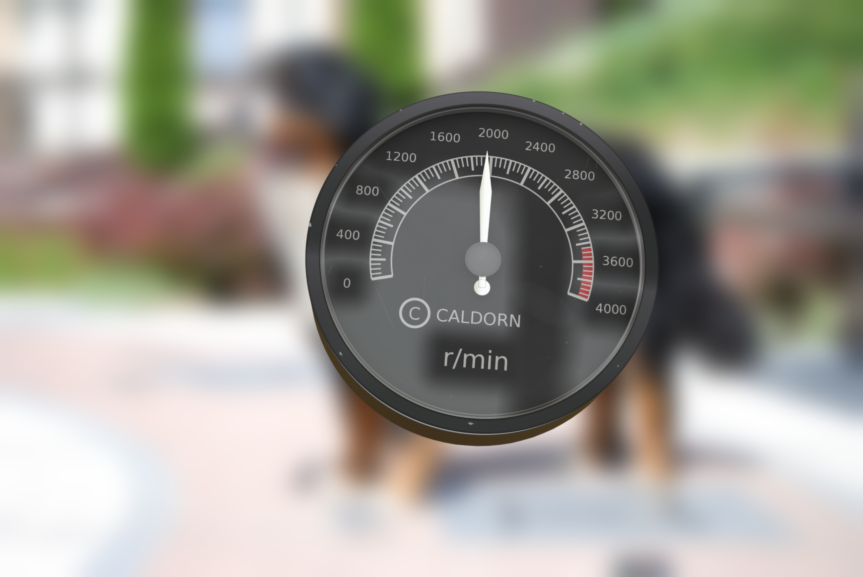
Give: 1950,rpm
